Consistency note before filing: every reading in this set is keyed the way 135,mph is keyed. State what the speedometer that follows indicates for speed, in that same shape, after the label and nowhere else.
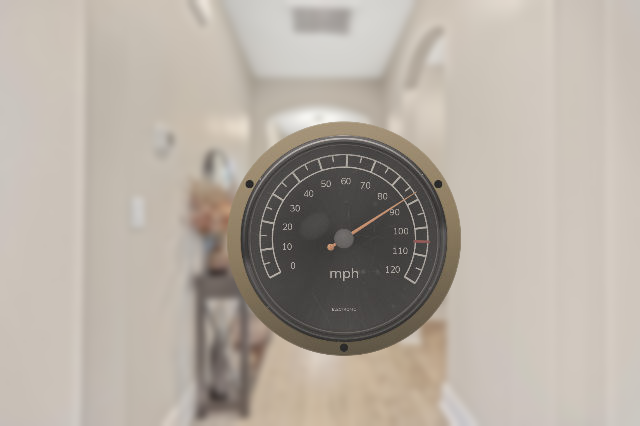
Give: 87.5,mph
